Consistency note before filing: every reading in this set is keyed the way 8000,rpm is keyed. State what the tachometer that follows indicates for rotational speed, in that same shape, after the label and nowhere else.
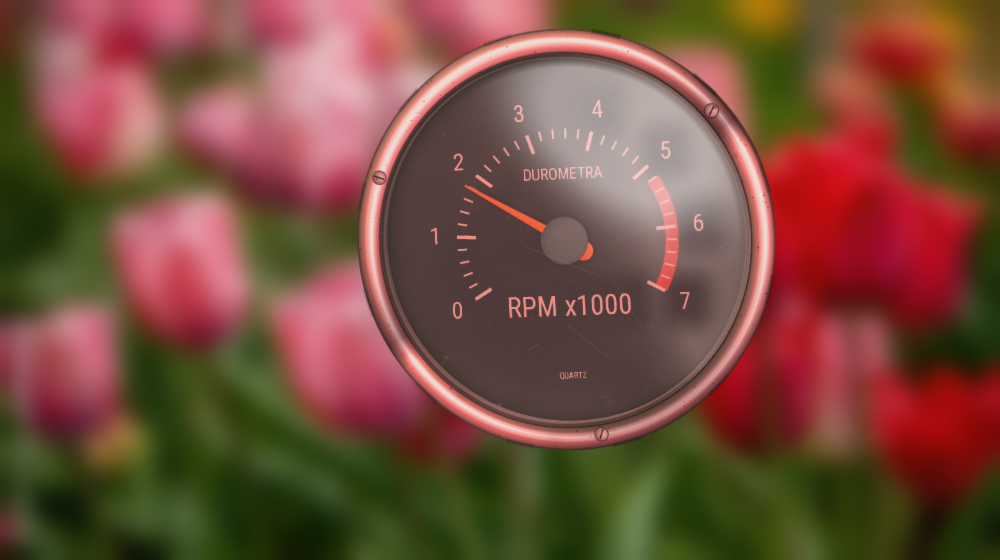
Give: 1800,rpm
